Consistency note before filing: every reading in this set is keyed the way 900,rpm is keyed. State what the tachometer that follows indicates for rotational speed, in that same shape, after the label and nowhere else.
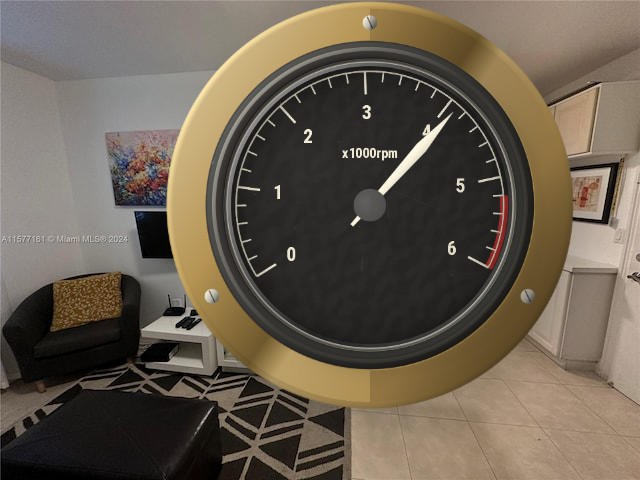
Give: 4100,rpm
